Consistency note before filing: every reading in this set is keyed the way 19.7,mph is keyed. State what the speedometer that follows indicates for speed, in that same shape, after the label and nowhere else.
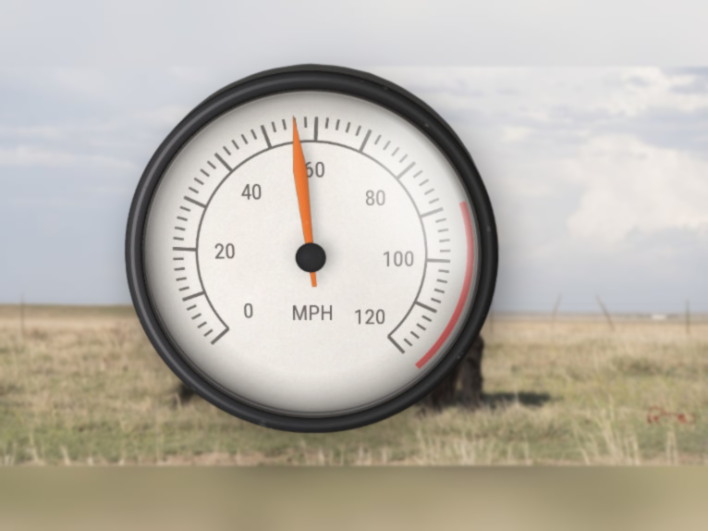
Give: 56,mph
